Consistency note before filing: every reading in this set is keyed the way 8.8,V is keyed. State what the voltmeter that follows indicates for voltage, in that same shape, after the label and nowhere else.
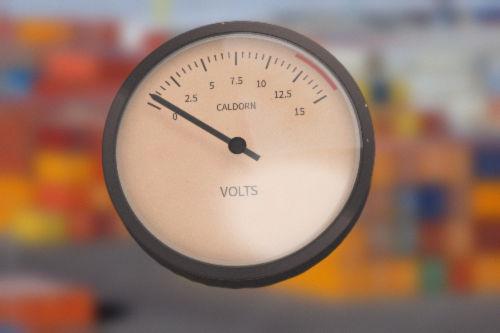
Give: 0.5,V
